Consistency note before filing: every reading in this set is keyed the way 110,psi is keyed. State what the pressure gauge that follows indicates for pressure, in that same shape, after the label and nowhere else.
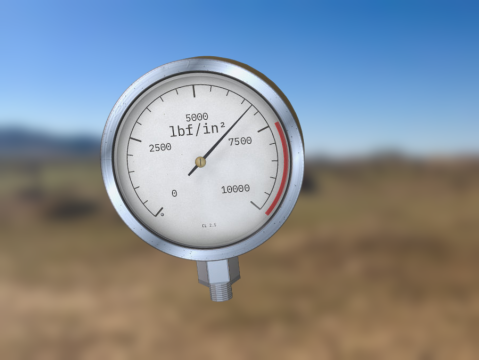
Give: 6750,psi
